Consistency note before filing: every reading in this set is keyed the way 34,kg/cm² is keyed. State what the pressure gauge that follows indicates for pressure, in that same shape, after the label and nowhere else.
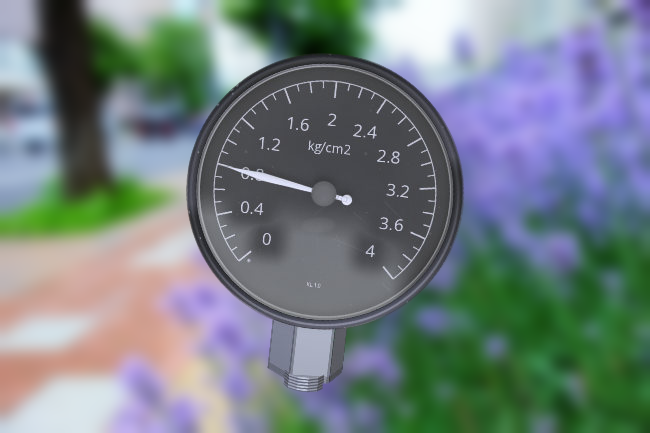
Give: 0.8,kg/cm²
